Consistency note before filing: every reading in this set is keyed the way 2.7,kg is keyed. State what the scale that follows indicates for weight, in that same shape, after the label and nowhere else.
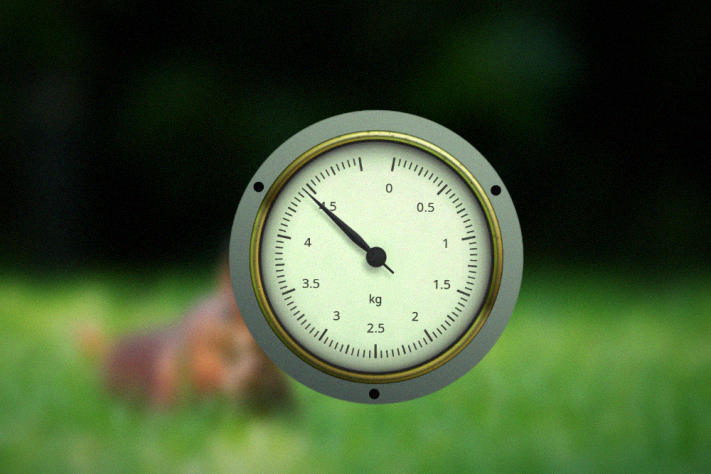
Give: 4.45,kg
